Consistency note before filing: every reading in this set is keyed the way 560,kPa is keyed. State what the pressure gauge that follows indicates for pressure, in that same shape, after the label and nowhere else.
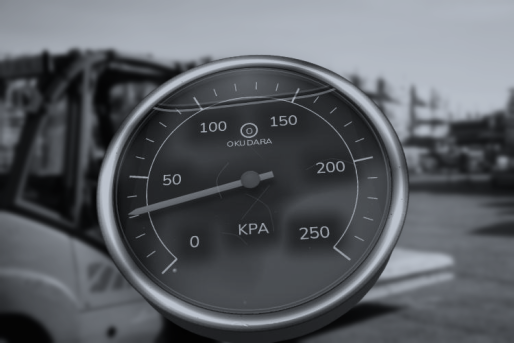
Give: 30,kPa
